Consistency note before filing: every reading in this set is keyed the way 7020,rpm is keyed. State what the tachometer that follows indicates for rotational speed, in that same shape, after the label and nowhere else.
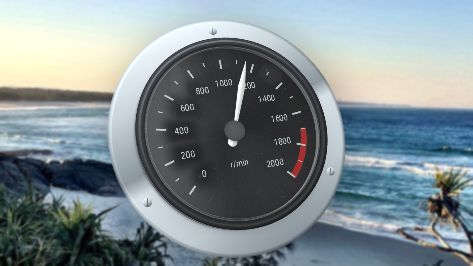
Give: 1150,rpm
